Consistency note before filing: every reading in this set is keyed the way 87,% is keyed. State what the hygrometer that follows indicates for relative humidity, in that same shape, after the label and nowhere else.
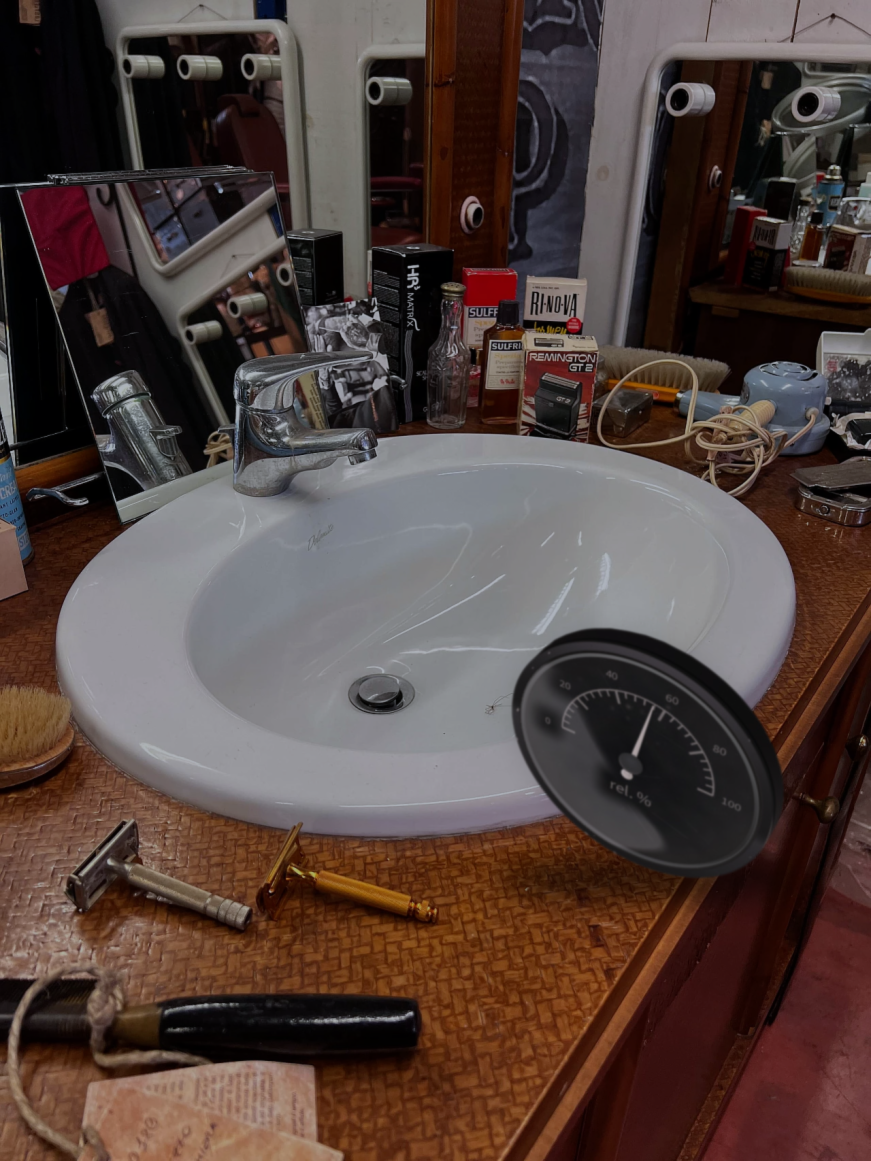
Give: 56,%
